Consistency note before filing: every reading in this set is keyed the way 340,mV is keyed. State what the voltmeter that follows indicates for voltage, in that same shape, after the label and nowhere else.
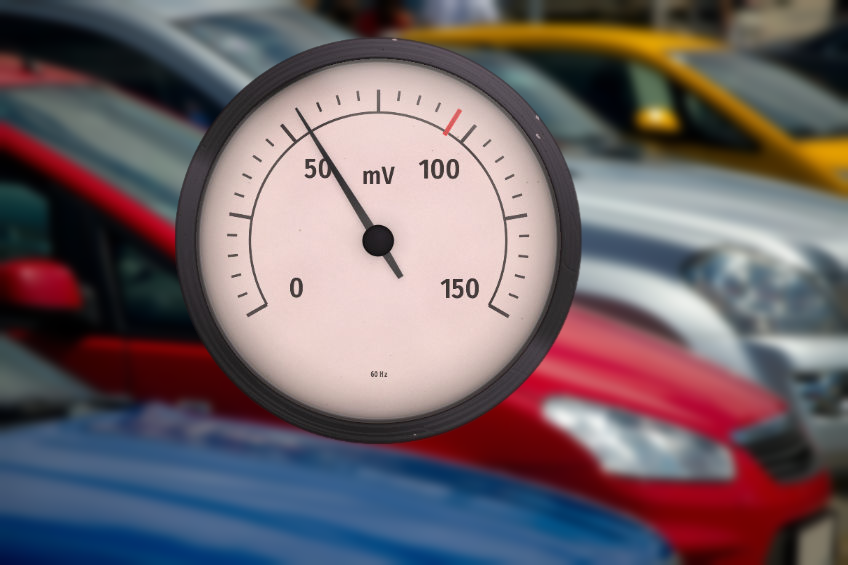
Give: 55,mV
